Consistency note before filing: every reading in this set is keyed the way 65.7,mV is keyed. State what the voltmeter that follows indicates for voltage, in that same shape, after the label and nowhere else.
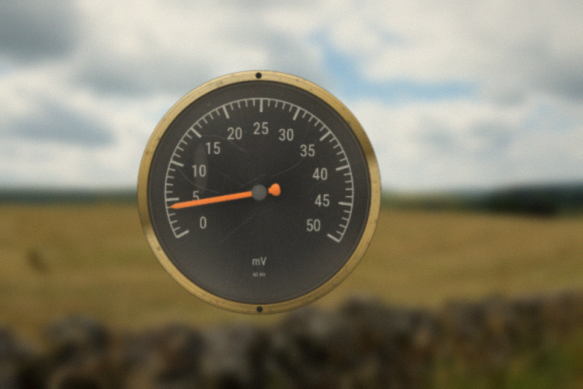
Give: 4,mV
